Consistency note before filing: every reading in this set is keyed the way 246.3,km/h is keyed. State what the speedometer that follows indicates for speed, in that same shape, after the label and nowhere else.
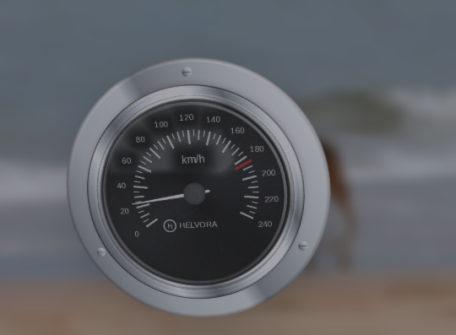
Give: 25,km/h
